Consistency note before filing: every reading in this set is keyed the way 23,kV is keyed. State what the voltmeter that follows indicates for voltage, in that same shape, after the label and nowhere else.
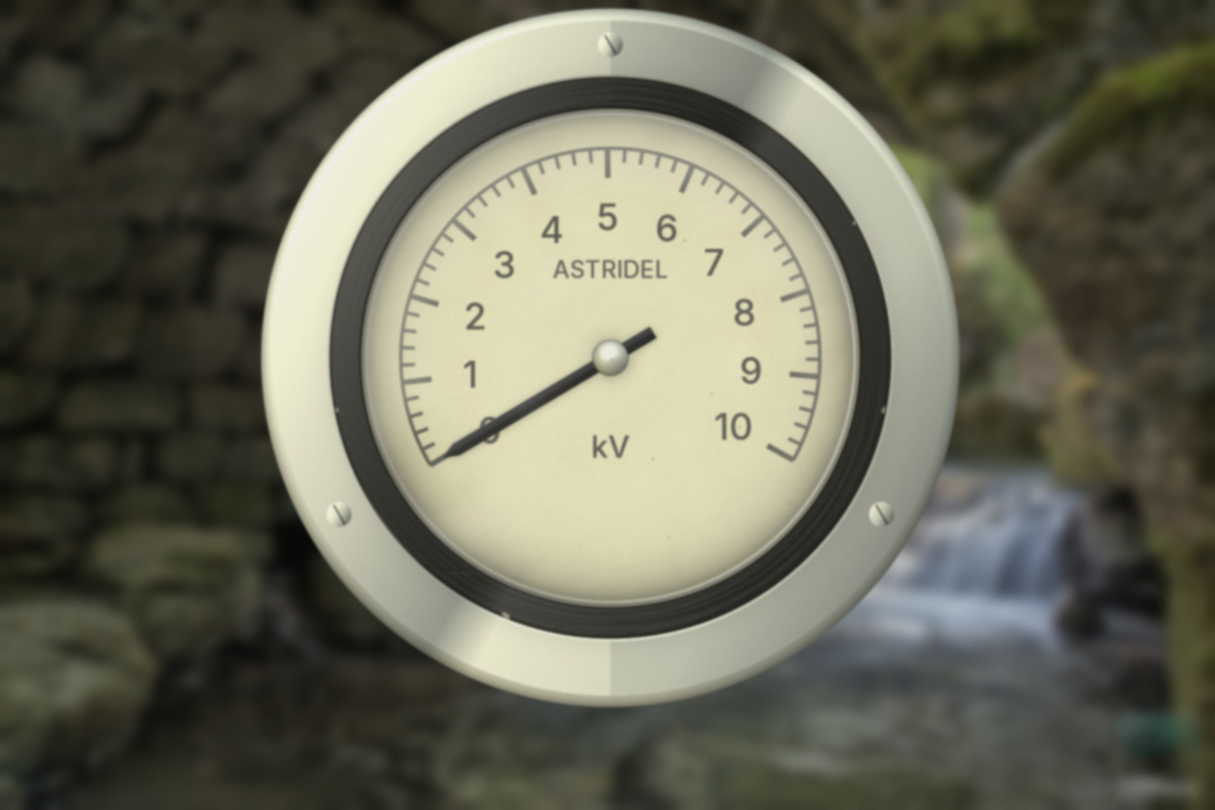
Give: 0,kV
